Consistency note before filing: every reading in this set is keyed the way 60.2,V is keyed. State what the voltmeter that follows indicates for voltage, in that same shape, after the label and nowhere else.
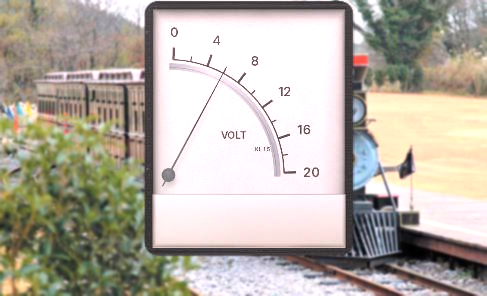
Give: 6,V
